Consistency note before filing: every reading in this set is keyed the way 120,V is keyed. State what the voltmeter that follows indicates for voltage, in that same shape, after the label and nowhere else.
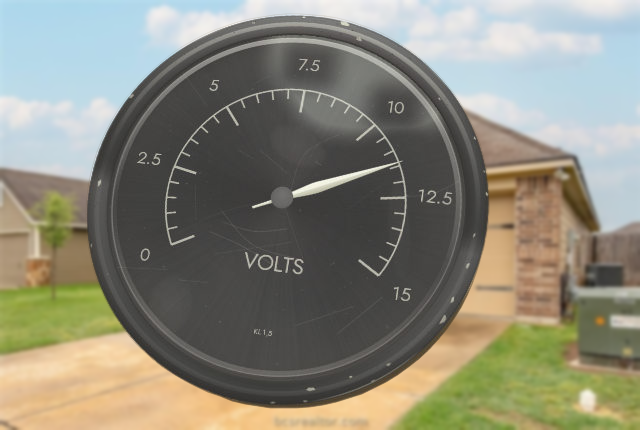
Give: 11.5,V
